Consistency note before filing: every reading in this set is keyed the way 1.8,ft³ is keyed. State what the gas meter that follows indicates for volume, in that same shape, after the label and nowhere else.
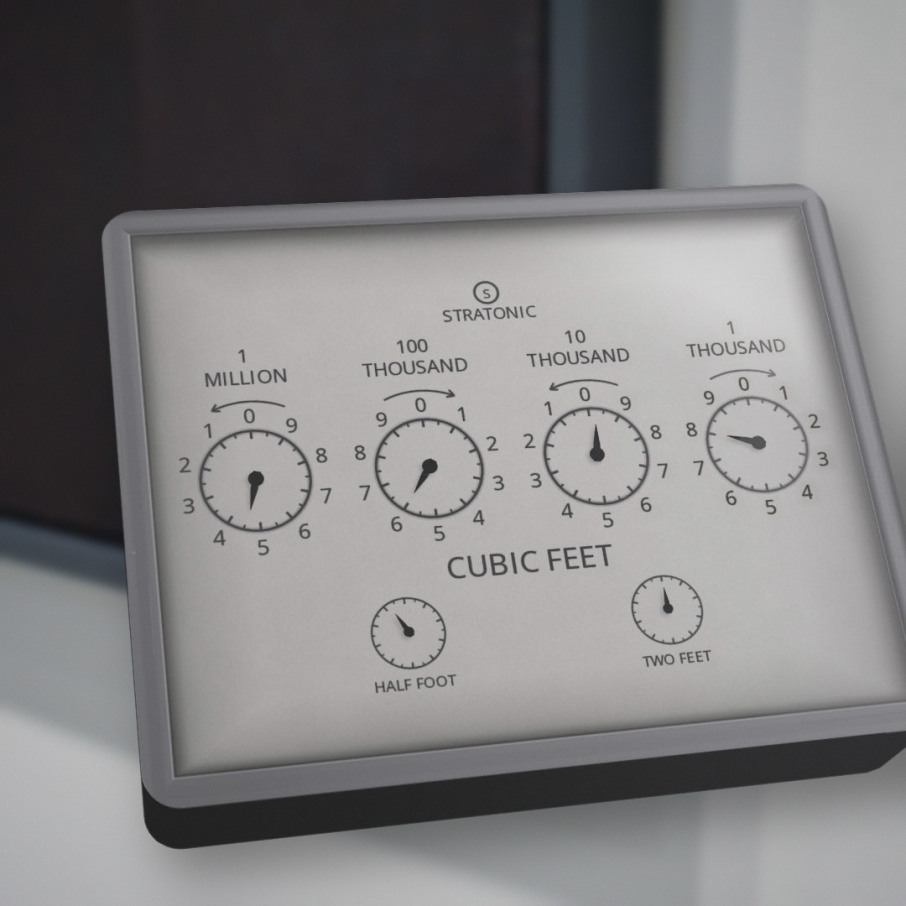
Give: 459800,ft³
